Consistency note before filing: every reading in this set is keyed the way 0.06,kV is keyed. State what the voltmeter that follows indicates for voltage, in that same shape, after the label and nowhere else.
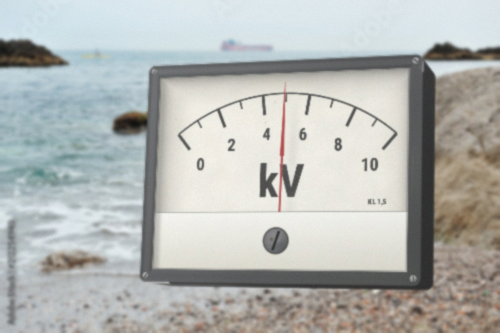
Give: 5,kV
